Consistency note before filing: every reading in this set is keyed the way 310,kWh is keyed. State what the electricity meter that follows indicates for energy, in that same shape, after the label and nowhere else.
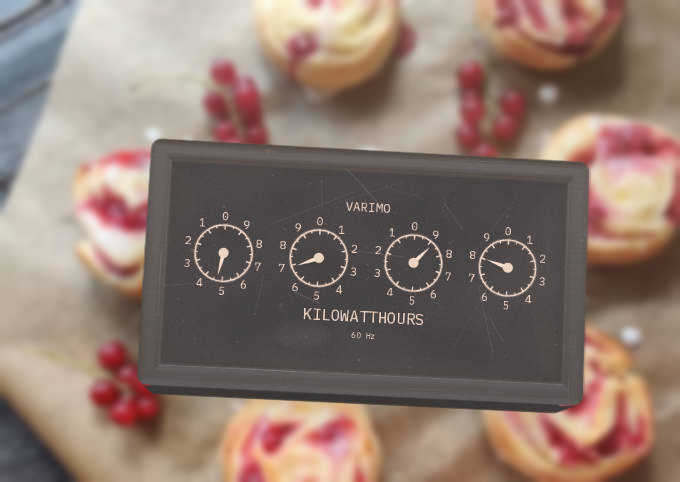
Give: 4688,kWh
